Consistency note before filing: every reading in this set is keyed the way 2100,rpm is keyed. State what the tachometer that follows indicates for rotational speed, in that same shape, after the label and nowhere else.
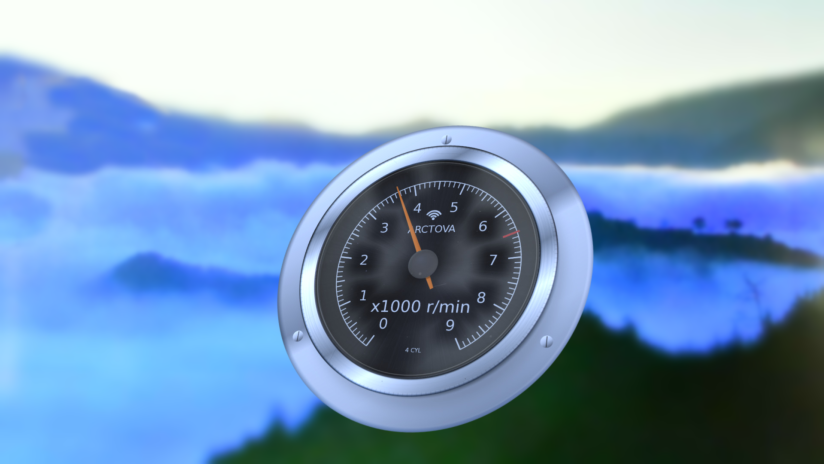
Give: 3700,rpm
